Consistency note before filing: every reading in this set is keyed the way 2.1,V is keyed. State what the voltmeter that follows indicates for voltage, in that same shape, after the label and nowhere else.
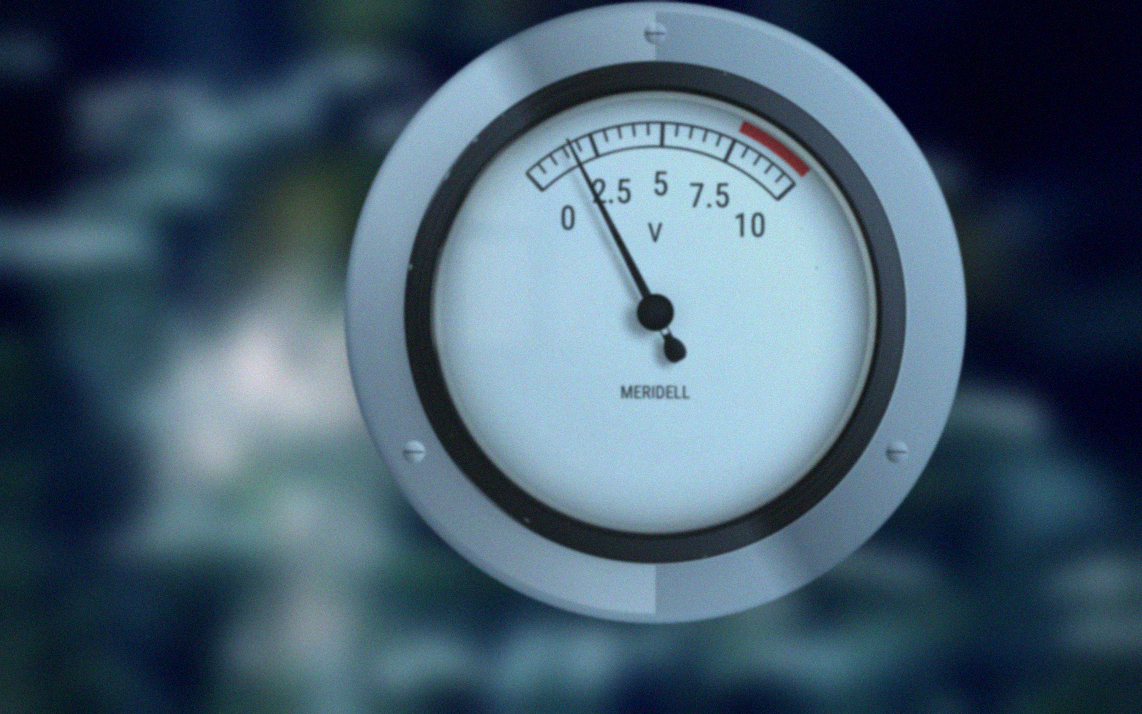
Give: 1.75,V
